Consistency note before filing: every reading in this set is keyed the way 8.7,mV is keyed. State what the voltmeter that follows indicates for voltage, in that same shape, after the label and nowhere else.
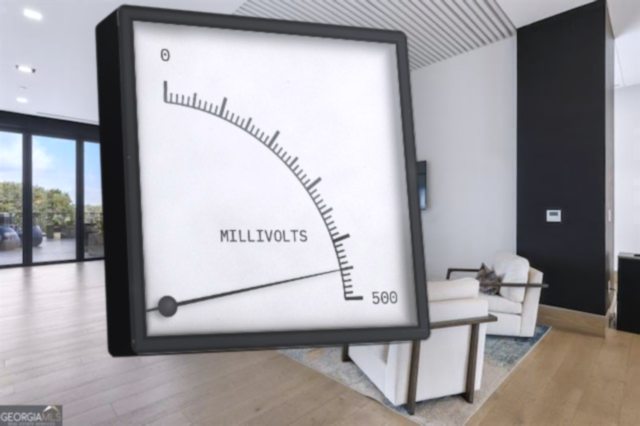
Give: 450,mV
